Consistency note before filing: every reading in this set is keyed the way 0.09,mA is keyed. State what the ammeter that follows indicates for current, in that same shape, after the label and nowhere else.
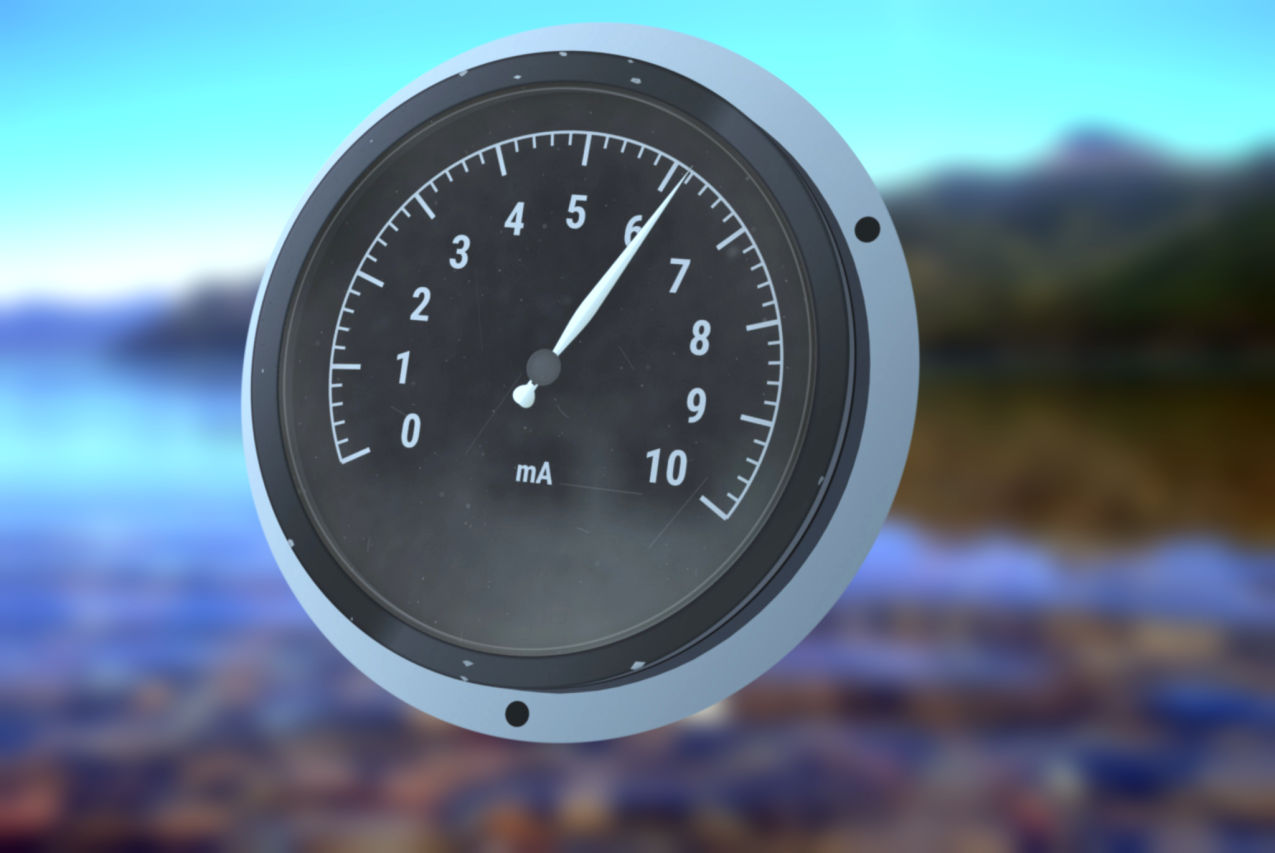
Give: 6.2,mA
